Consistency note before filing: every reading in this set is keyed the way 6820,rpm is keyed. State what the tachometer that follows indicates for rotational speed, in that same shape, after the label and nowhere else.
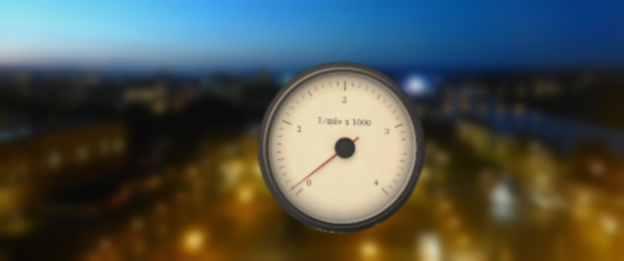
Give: 100,rpm
